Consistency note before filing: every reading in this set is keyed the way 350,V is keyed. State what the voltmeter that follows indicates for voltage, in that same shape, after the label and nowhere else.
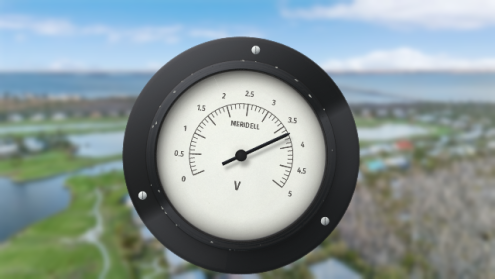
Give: 3.7,V
